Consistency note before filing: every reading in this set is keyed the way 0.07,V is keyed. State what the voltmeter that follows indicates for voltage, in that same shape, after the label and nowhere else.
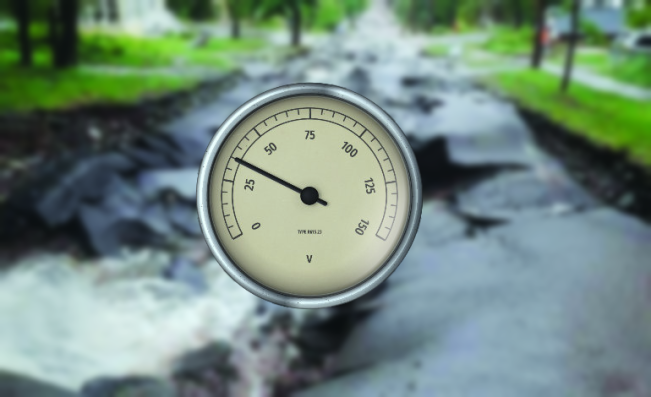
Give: 35,V
